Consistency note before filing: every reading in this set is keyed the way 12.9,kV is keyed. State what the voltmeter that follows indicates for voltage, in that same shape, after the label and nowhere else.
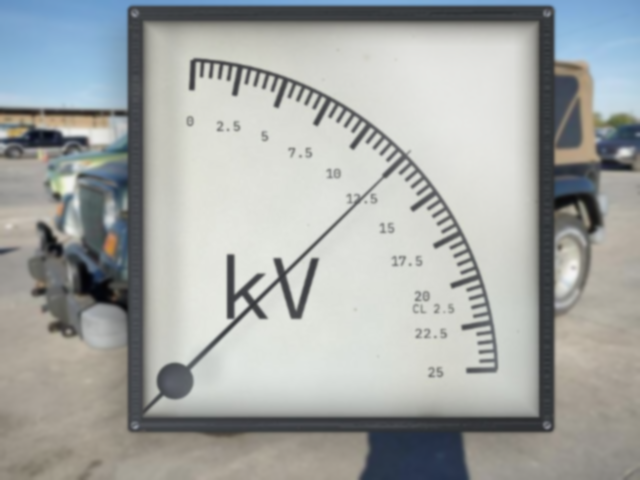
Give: 12.5,kV
